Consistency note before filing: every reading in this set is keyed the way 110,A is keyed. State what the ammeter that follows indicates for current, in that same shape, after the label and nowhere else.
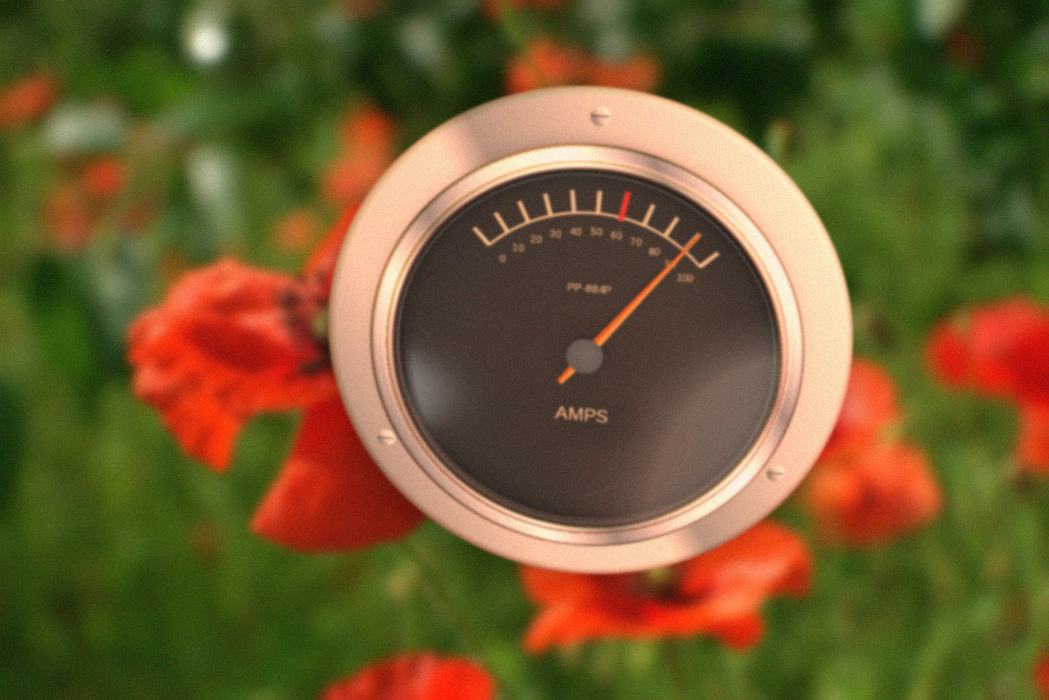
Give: 90,A
